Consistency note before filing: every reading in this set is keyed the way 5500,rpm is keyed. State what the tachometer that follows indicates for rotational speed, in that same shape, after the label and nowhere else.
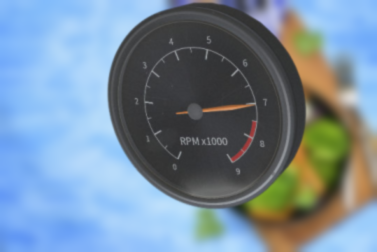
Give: 7000,rpm
